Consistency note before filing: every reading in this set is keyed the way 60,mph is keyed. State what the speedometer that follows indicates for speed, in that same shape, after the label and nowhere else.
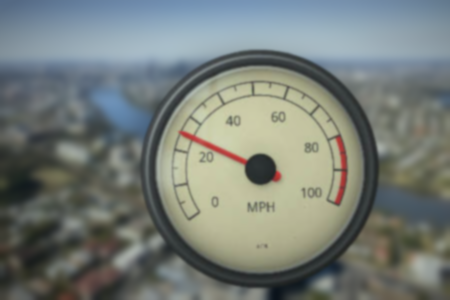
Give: 25,mph
